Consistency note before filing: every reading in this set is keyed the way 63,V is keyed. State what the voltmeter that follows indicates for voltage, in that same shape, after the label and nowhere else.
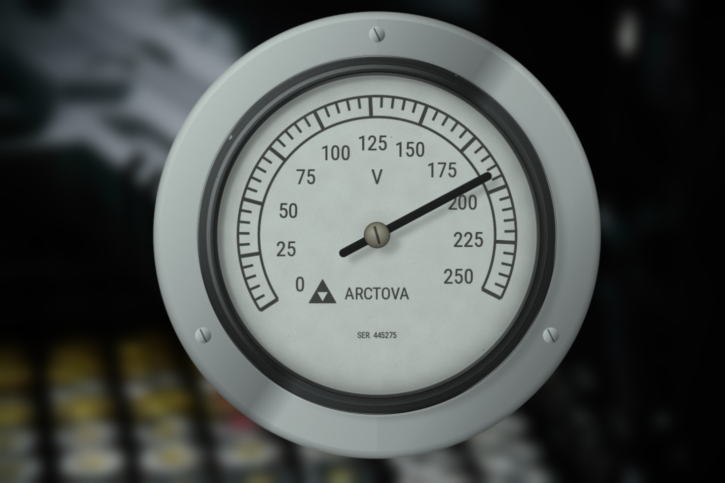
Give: 192.5,V
